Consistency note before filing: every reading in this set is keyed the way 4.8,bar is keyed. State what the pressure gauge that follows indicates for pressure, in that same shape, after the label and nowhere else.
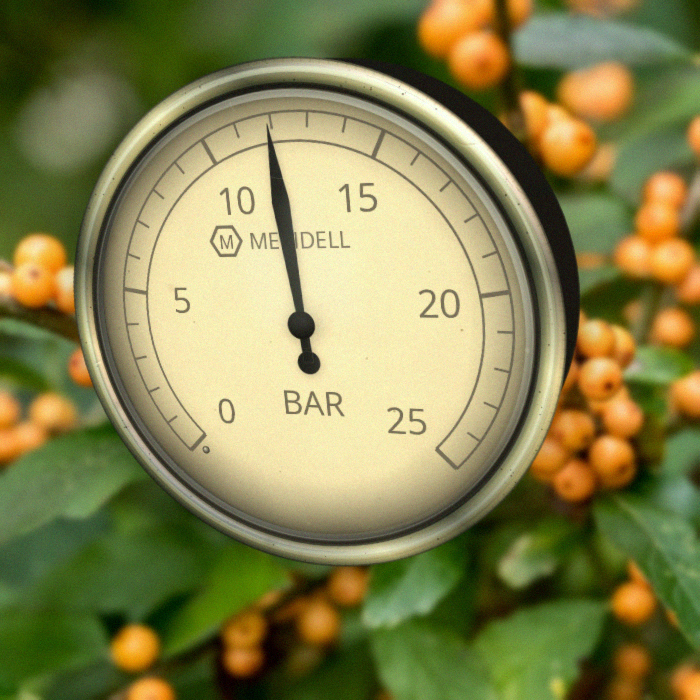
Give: 12,bar
